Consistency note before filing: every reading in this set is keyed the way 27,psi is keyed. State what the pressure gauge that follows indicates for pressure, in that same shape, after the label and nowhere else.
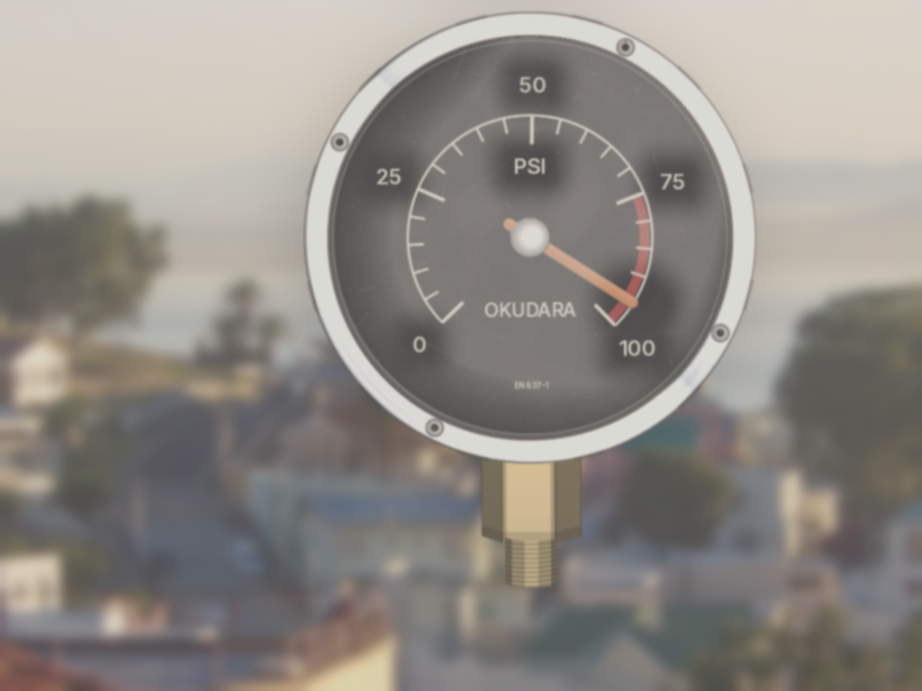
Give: 95,psi
